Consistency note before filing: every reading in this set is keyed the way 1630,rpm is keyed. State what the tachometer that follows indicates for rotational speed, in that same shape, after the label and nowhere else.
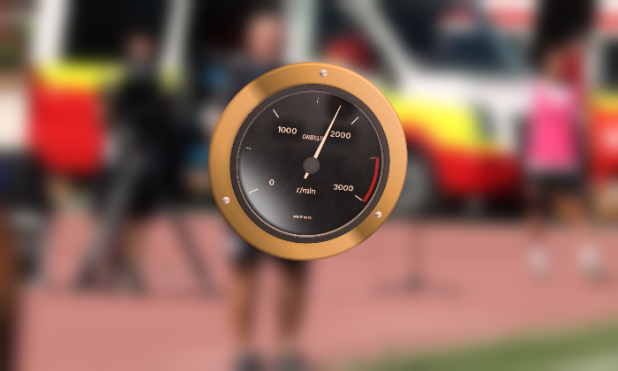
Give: 1750,rpm
